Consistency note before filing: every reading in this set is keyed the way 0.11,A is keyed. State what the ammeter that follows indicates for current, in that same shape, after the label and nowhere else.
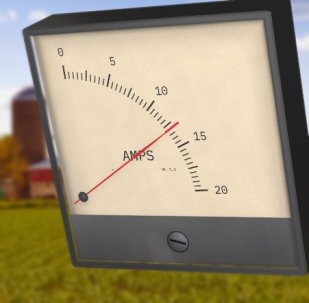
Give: 13,A
